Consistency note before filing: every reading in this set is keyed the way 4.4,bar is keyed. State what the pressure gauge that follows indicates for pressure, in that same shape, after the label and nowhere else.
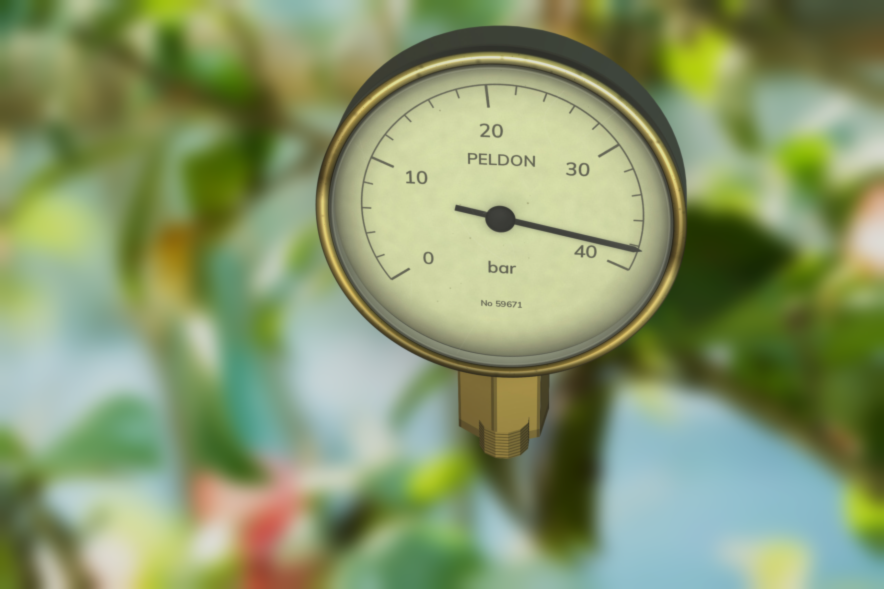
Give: 38,bar
